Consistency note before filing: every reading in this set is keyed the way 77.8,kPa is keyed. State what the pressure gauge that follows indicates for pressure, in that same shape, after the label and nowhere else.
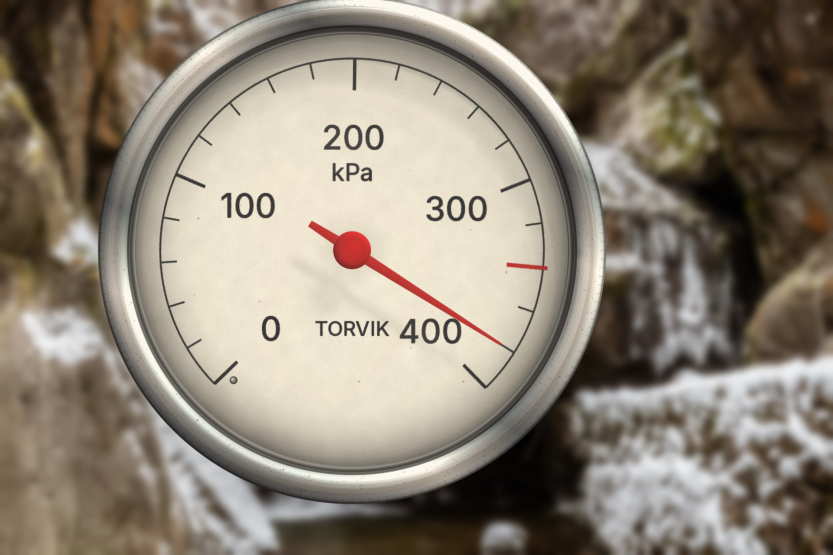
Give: 380,kPa
